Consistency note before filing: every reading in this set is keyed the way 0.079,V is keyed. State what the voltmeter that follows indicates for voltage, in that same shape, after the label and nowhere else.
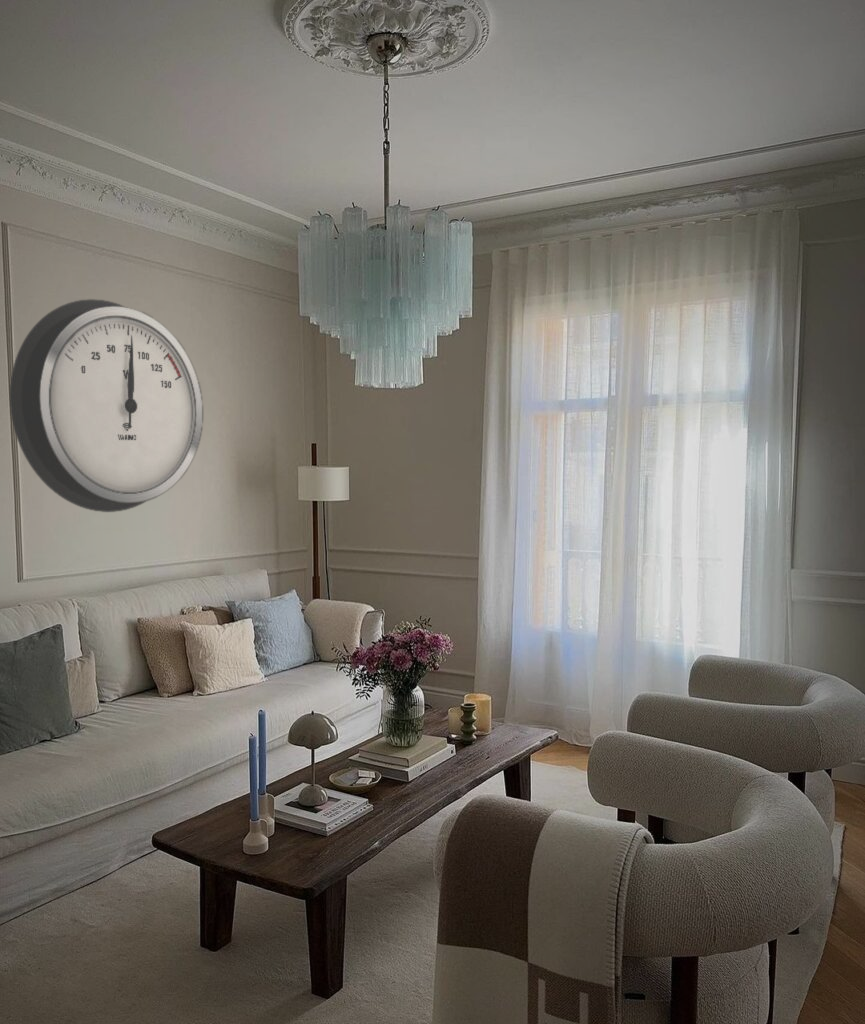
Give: 75,V
